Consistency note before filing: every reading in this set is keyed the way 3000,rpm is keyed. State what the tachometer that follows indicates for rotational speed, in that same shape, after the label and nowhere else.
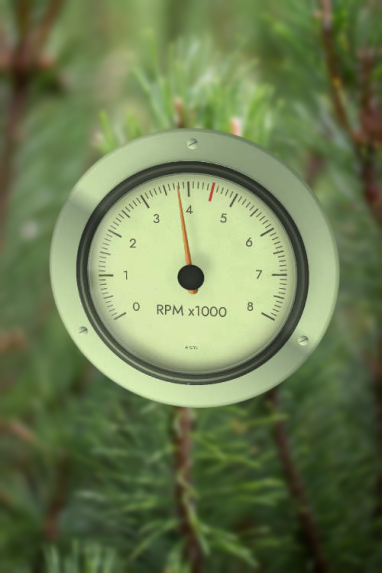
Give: 3800,rpm
